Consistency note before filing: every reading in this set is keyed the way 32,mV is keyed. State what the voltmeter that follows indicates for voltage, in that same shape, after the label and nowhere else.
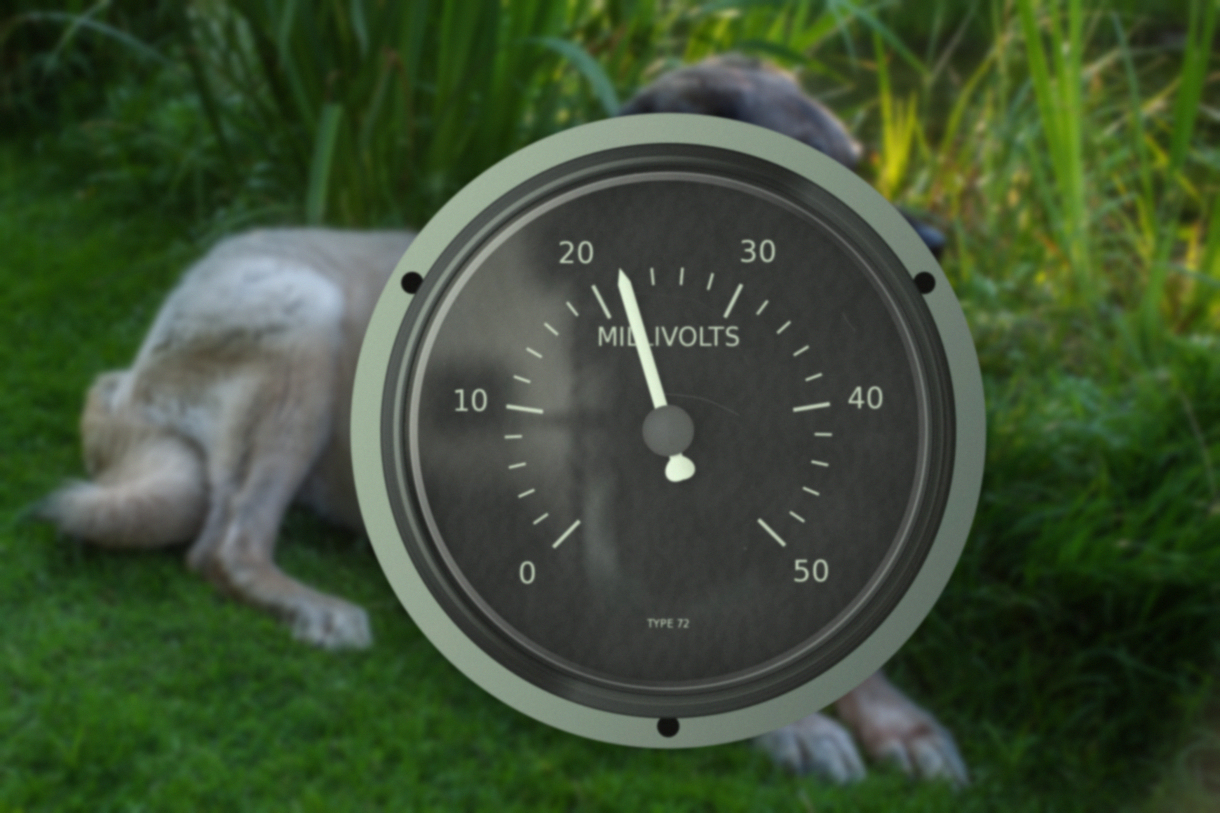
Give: 22,mV
